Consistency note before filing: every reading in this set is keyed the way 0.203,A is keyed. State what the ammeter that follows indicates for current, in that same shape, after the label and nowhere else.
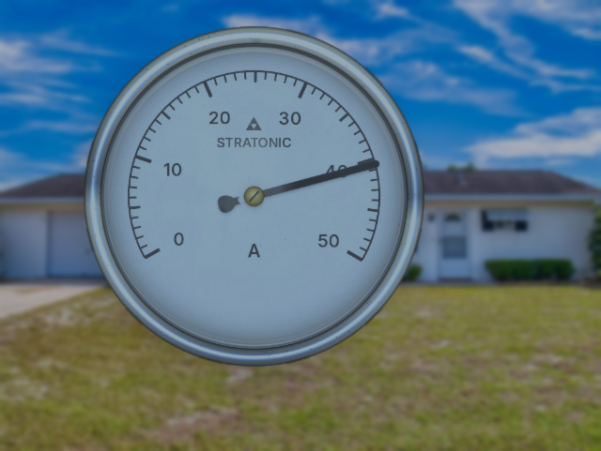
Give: 40.5,A
